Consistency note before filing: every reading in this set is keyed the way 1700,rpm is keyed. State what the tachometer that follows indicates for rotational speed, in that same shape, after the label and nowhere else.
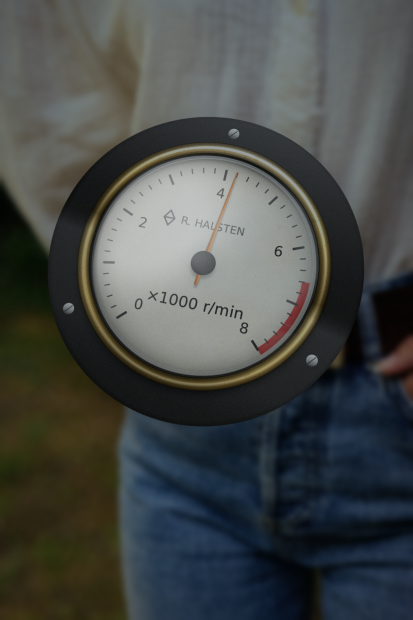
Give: 4200,rpm
